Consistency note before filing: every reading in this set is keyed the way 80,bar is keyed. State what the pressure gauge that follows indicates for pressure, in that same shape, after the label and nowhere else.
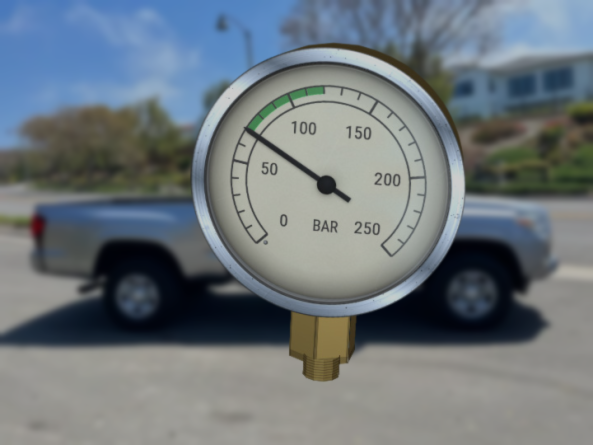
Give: 70,bar
